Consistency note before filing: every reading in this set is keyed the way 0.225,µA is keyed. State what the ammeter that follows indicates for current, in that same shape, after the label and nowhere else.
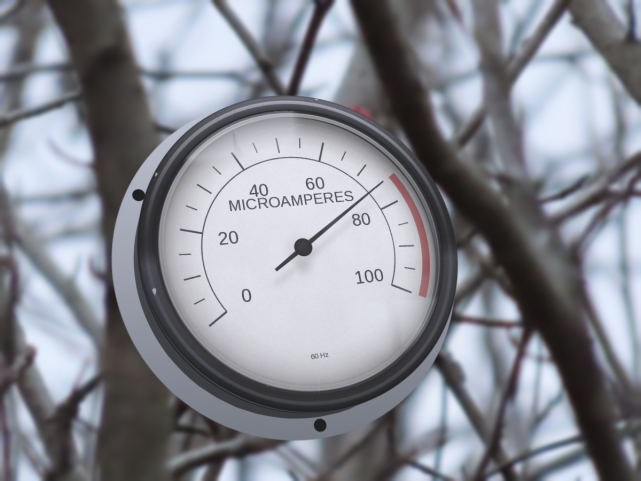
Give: 75,µA
